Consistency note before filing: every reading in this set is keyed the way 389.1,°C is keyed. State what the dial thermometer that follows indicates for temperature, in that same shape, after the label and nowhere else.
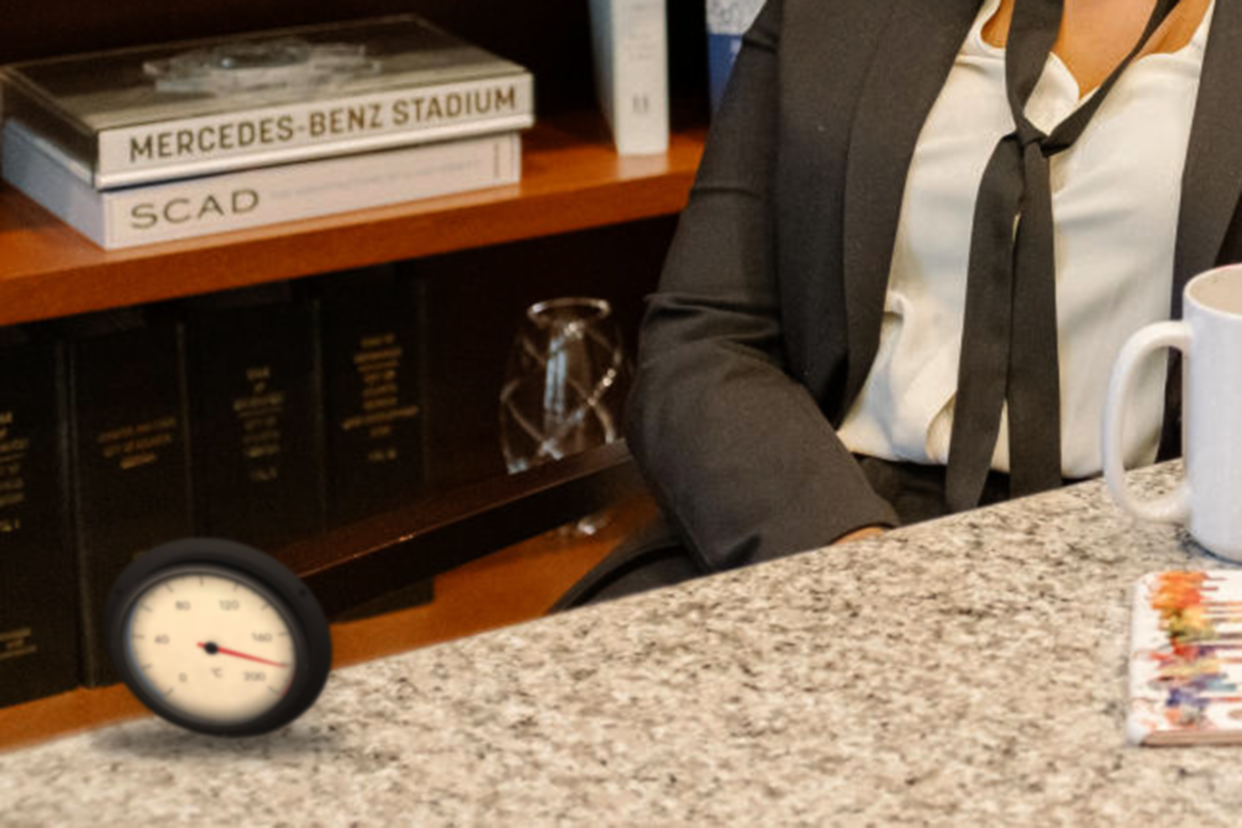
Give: 180,°C
